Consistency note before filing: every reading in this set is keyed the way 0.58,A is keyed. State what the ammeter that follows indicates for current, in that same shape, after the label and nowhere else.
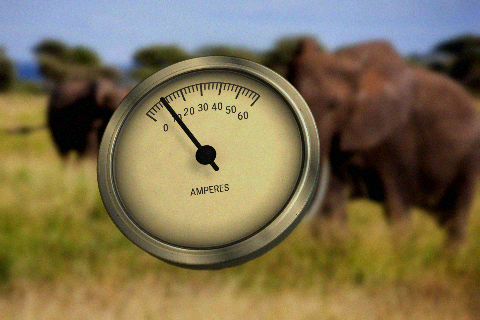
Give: 10,A
